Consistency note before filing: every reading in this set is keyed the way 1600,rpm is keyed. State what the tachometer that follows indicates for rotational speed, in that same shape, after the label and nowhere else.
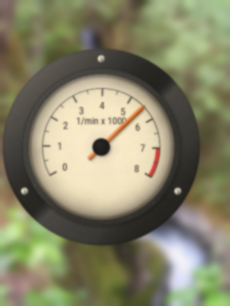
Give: 5500,rpm
